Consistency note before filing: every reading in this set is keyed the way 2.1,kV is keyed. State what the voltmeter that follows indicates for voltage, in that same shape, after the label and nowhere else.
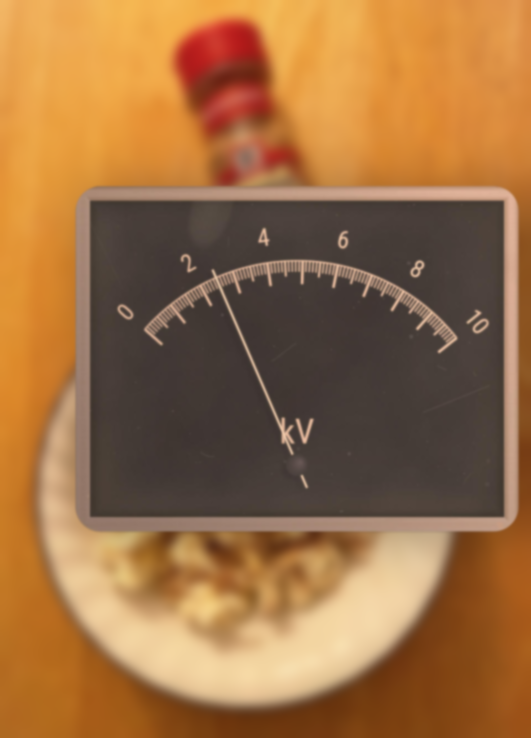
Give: 2.5,kV
